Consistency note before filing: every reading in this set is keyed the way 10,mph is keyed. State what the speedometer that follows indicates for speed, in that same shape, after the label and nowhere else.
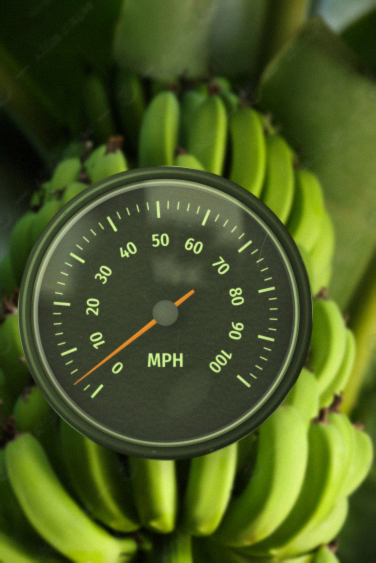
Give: 4,mph
